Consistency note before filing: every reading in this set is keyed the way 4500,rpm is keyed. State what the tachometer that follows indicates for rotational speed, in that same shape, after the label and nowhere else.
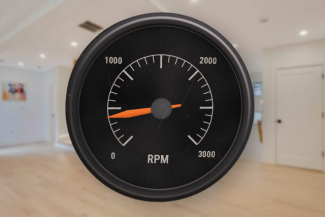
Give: 400,rpm
